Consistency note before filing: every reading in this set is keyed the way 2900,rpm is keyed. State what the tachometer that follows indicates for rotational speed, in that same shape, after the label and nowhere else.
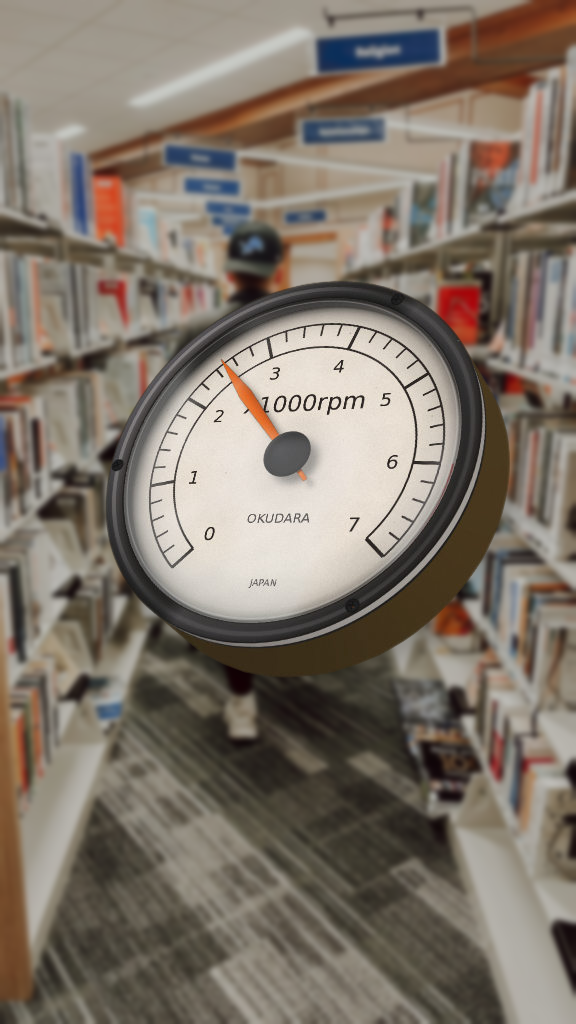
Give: 2500,rpm
